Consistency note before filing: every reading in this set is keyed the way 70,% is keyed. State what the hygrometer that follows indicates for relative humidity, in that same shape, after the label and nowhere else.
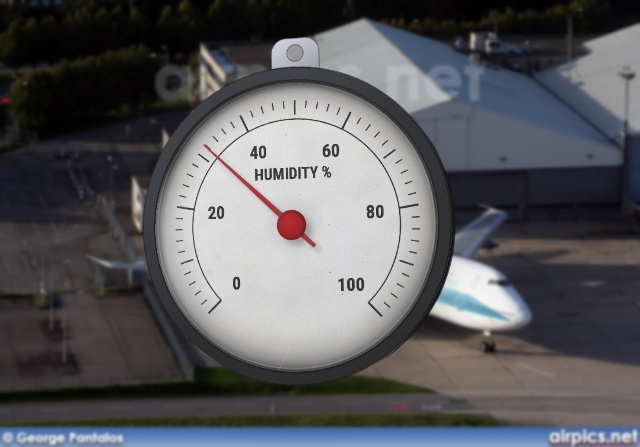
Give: 32,%
